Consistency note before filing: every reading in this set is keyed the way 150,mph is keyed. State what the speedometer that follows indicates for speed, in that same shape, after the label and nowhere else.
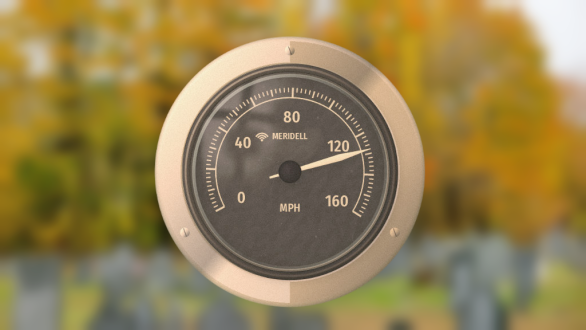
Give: 128,mph
